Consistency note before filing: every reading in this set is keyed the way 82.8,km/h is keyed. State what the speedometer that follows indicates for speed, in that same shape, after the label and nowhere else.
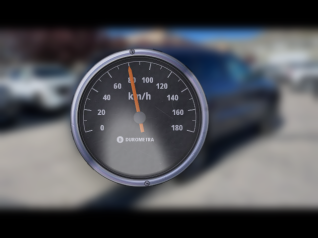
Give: 80,km/h
